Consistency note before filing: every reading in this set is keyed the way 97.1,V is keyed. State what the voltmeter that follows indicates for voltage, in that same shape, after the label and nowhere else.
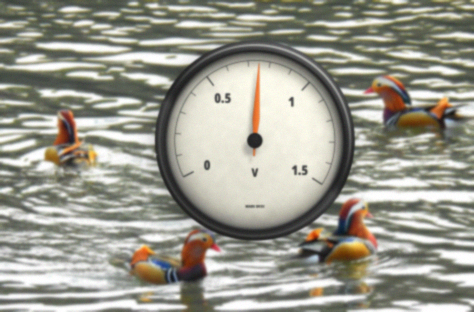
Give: 0.75,V
